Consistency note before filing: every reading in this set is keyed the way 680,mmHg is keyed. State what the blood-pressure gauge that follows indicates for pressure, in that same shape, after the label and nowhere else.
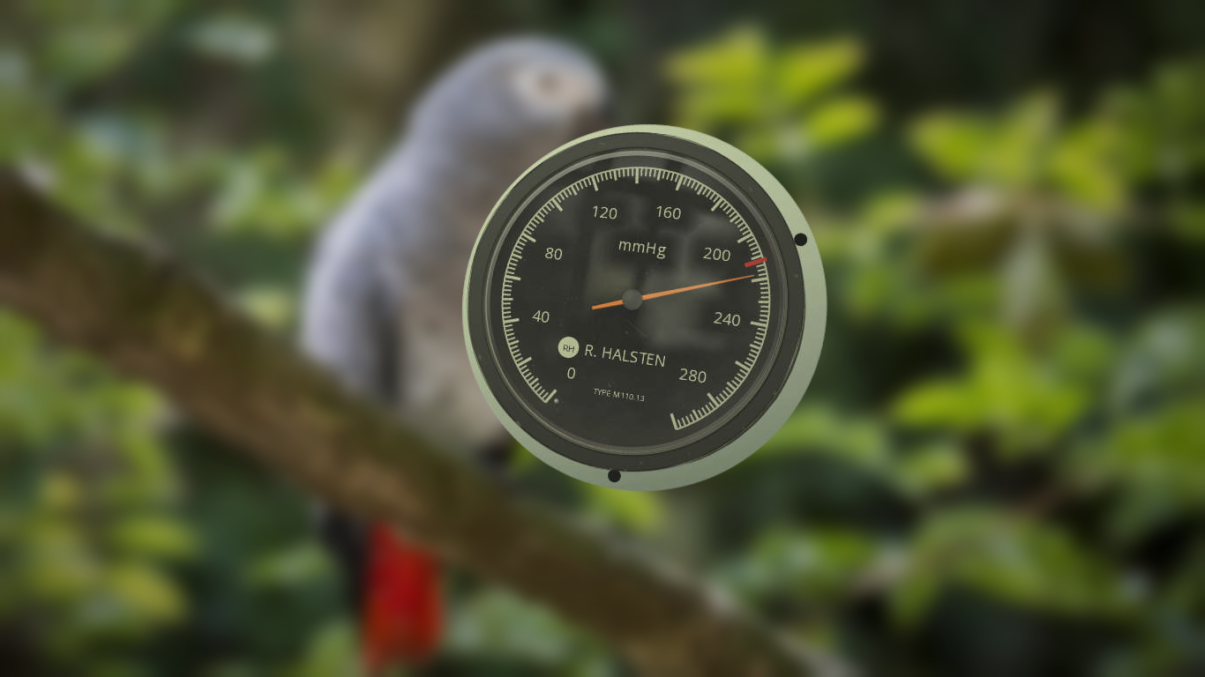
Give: 218,mmHg
